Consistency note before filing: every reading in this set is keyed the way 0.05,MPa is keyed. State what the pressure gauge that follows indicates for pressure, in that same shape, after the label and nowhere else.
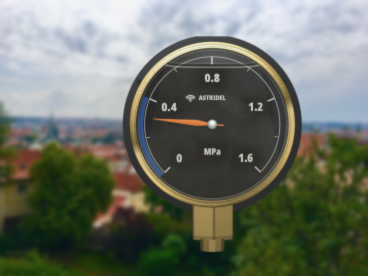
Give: 0.3,MPa
